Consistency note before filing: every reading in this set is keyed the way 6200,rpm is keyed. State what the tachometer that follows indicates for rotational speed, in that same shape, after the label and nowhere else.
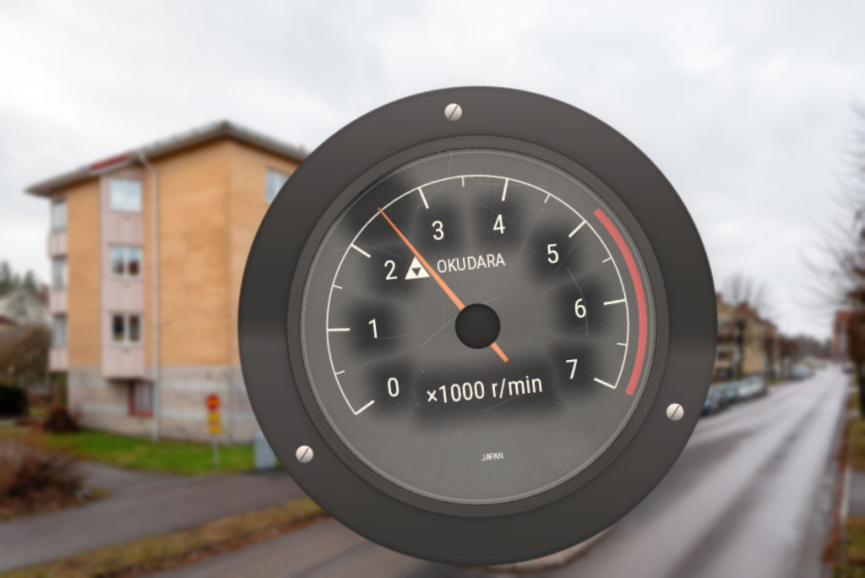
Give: 2500,rpm
